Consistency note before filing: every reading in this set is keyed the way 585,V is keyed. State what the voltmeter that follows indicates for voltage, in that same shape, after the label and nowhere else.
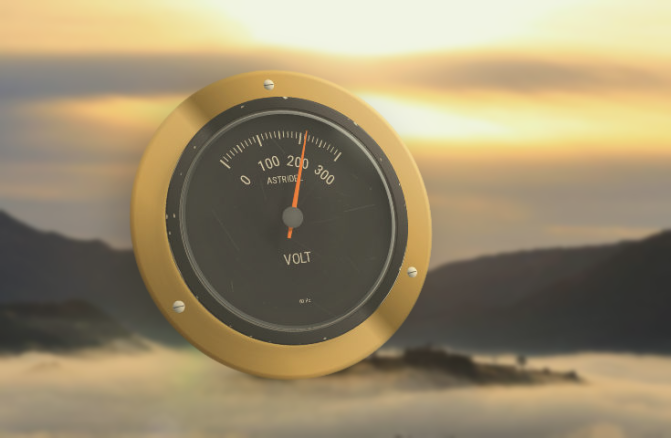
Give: 210,V
